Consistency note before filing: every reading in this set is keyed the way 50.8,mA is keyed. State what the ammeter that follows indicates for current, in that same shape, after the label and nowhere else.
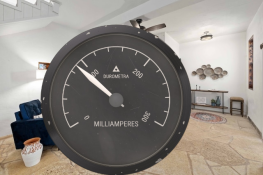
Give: 90,mA
